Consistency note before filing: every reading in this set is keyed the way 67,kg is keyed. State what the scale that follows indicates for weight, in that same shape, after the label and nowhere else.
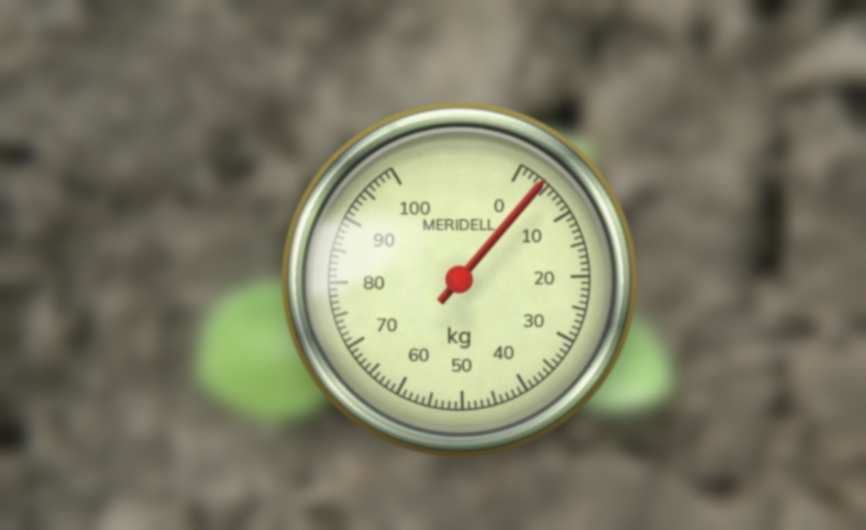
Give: 4,kg
